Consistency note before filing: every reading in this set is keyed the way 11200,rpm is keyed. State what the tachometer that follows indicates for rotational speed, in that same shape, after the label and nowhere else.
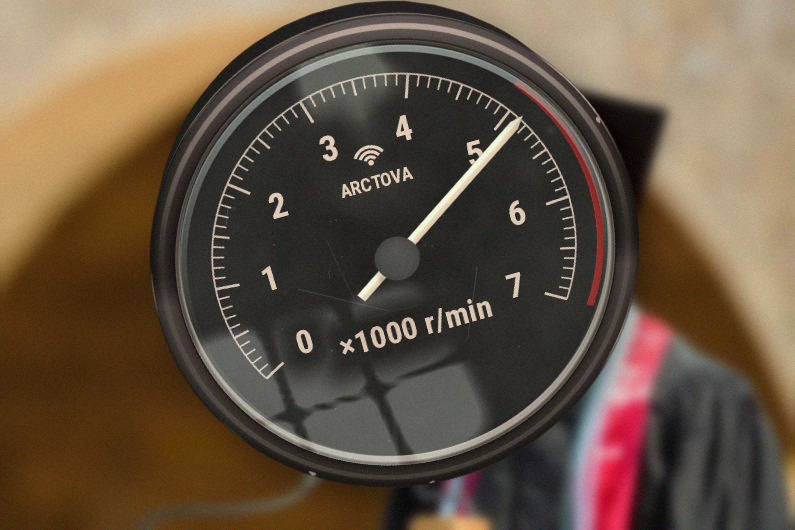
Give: 5100,rpm
